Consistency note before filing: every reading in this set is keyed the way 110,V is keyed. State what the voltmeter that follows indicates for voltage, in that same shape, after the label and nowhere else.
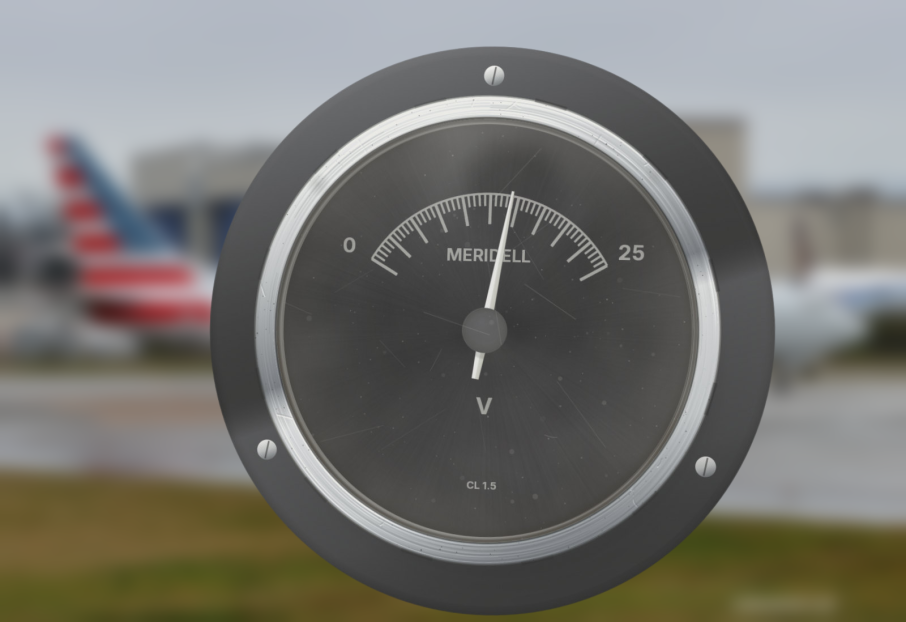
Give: 14.5,V
